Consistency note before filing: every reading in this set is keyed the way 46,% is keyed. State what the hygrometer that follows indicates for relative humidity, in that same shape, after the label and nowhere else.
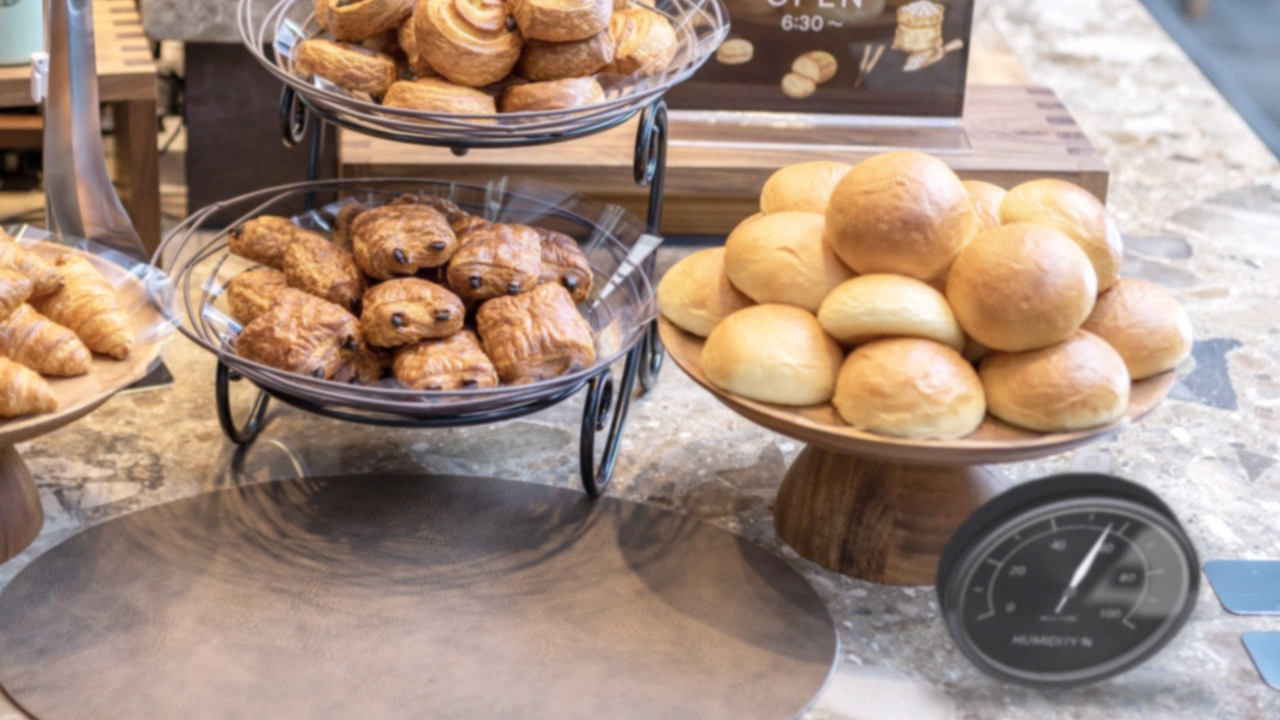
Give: 55,%
